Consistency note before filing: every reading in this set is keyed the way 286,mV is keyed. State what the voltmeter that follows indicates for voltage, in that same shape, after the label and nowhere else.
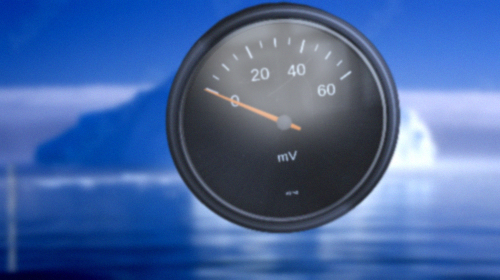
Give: 0,mV
